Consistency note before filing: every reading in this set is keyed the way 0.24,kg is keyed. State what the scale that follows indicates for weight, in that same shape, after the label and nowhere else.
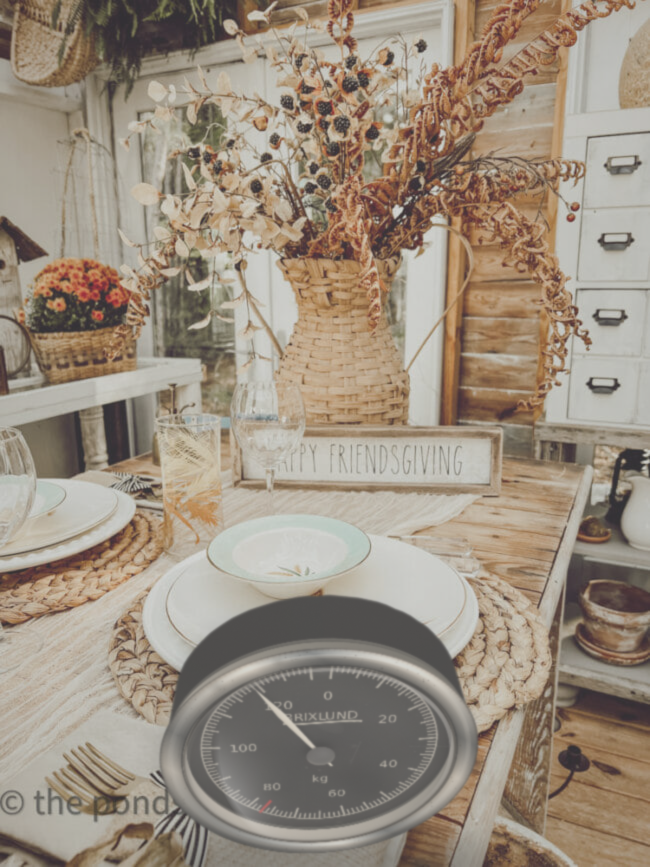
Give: 120,kg
